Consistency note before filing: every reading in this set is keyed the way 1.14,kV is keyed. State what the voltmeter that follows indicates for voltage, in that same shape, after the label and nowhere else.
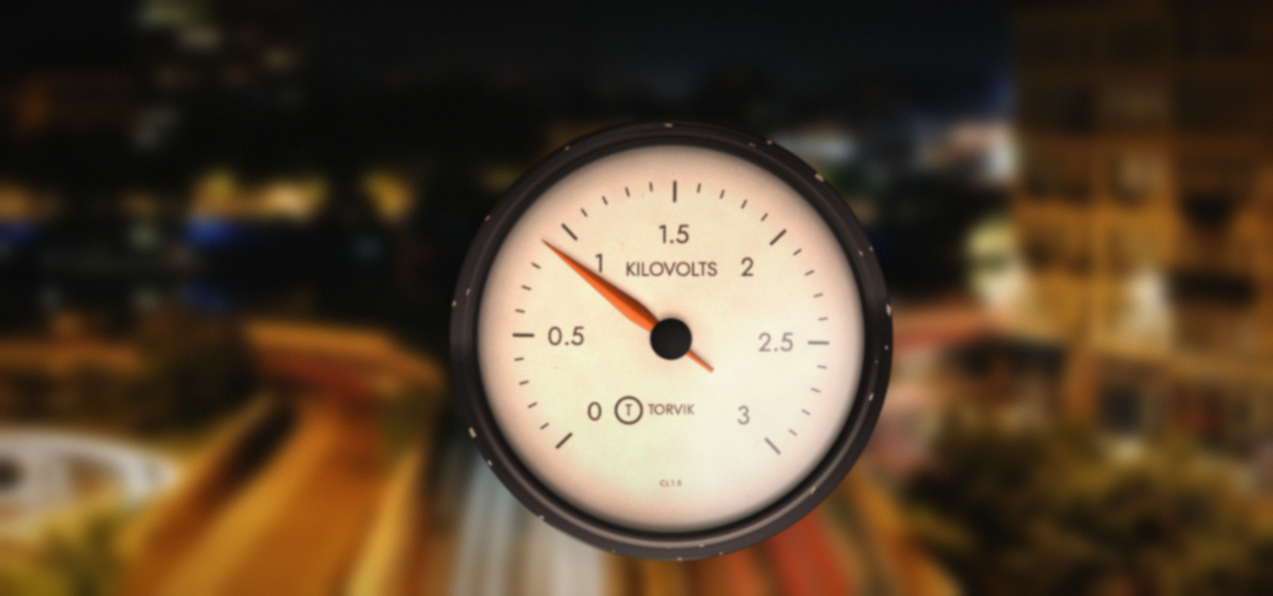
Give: 0.9,kV
